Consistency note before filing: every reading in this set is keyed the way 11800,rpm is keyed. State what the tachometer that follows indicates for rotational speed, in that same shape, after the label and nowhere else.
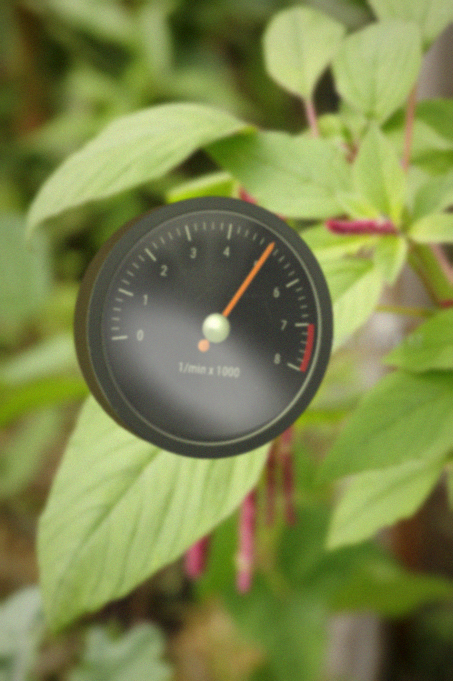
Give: 5000,rpm
